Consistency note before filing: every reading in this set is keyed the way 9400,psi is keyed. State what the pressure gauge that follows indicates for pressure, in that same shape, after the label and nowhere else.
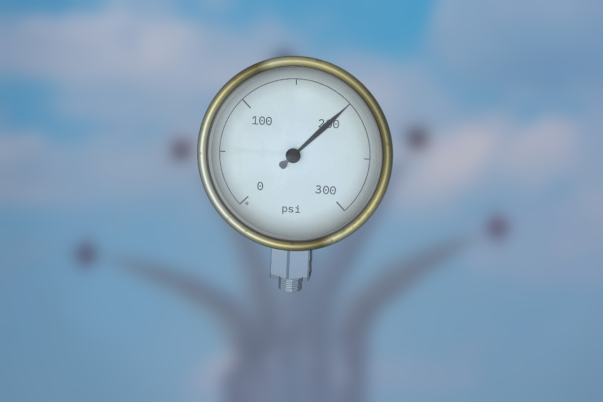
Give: 200,psi
